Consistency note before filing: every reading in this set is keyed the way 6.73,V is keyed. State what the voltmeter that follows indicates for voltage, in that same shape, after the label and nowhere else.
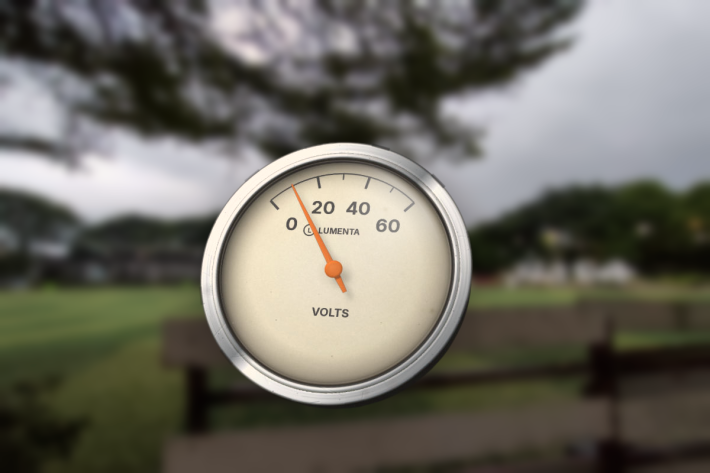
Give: 10,V
